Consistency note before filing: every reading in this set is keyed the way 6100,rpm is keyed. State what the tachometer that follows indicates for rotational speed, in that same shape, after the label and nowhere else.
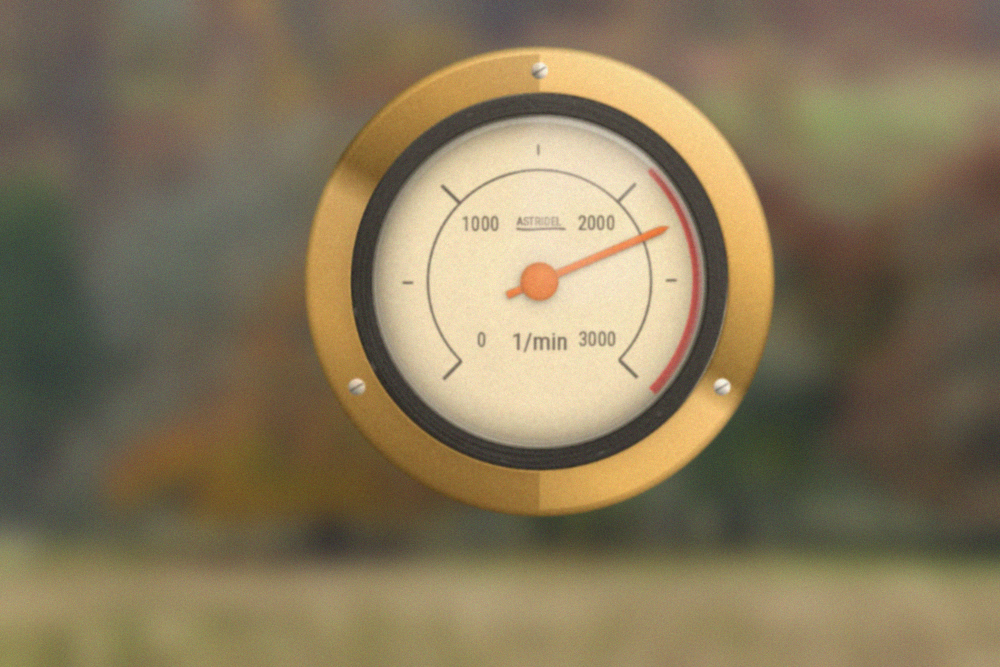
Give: 2250,rpm
